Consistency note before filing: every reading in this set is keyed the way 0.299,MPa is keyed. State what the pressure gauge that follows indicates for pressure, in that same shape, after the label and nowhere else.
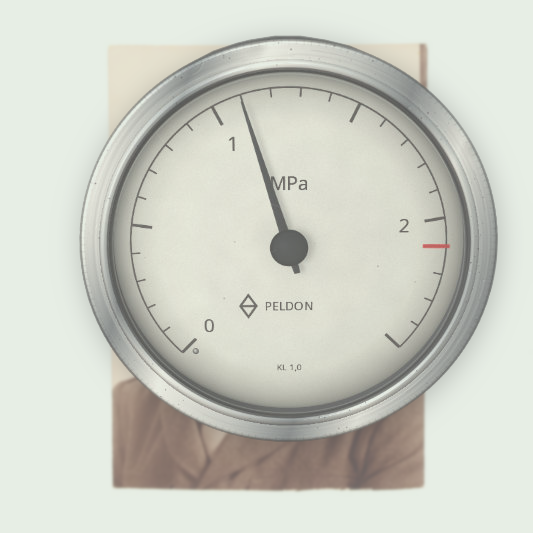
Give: 1.1,MPa
